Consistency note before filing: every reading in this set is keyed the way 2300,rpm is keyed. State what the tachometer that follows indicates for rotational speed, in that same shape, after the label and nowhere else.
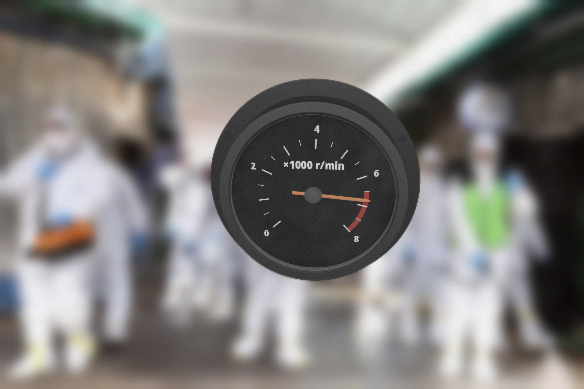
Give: 6750,rpm
